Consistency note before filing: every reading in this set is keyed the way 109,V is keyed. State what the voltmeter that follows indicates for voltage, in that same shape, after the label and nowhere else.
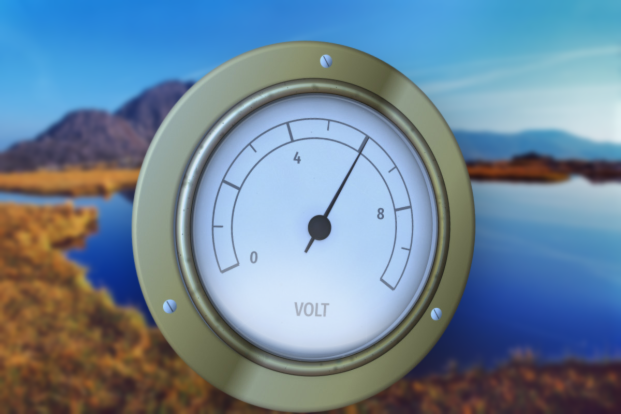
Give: 6,V
